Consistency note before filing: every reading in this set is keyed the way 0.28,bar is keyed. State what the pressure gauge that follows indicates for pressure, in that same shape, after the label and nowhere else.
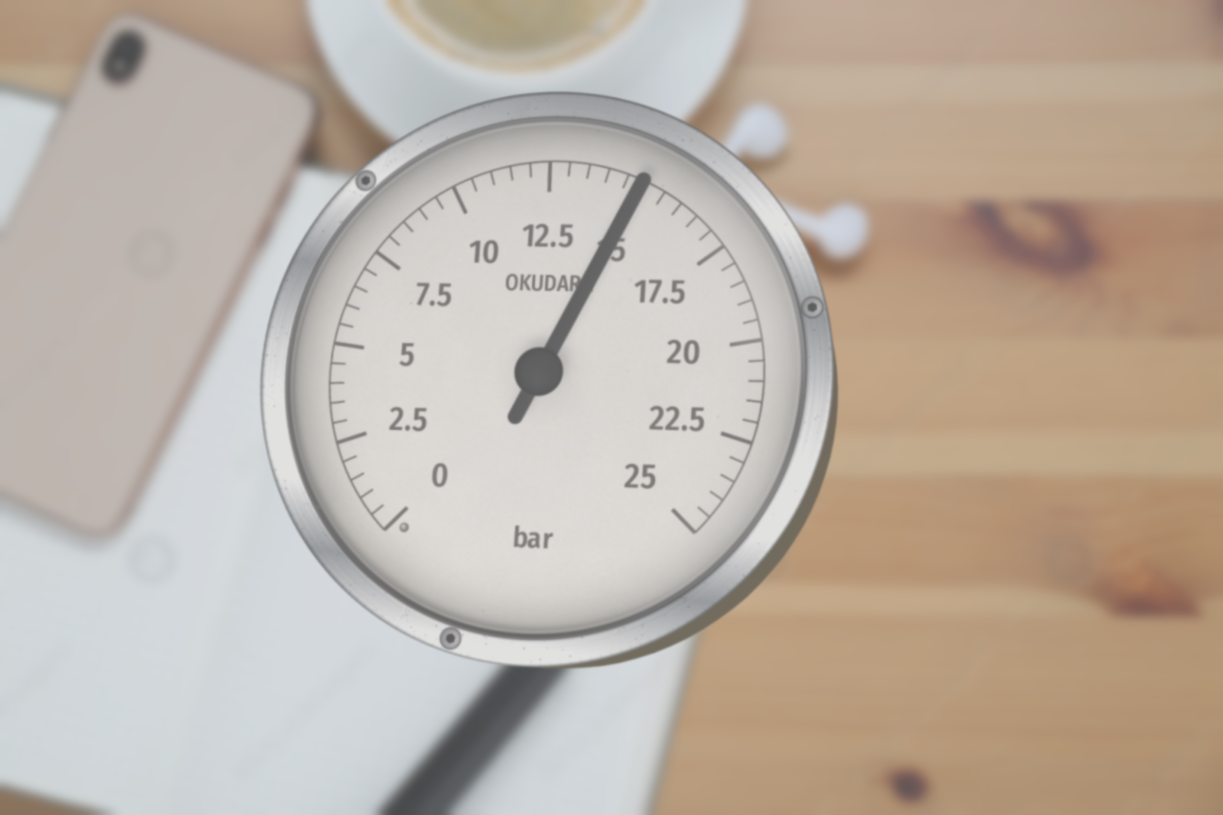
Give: 15,bar
